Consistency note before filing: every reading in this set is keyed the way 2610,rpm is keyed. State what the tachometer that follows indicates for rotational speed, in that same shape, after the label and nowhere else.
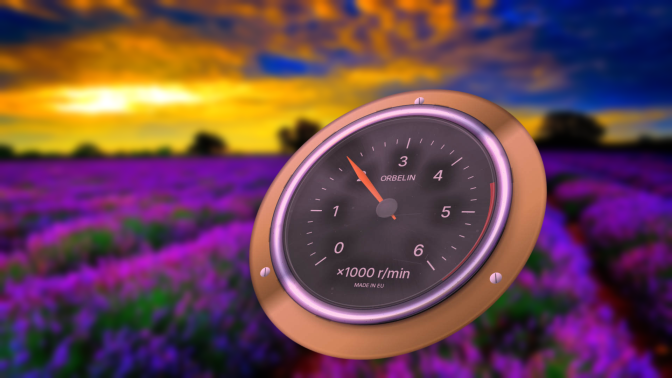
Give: 2000,rpm
